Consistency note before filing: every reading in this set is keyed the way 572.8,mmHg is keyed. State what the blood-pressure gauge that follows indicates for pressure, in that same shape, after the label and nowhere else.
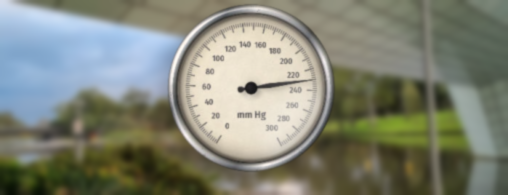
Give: 230,mmHg
